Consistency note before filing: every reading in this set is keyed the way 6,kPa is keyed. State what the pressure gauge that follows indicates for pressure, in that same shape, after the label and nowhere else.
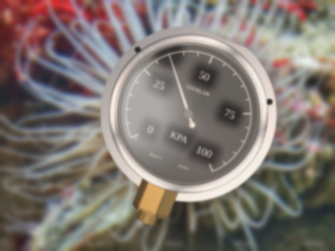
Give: 35,kPa
